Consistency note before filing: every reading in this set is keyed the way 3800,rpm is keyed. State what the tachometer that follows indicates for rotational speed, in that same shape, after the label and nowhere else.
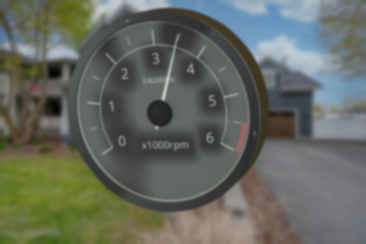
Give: 3500,rpm
